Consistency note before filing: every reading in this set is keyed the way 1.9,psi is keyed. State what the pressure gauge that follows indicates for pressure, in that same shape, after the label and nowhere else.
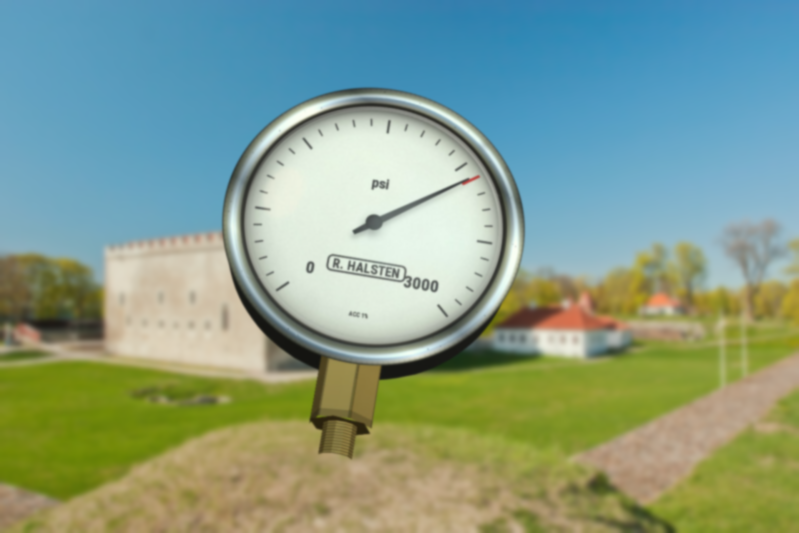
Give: 2100,psi
